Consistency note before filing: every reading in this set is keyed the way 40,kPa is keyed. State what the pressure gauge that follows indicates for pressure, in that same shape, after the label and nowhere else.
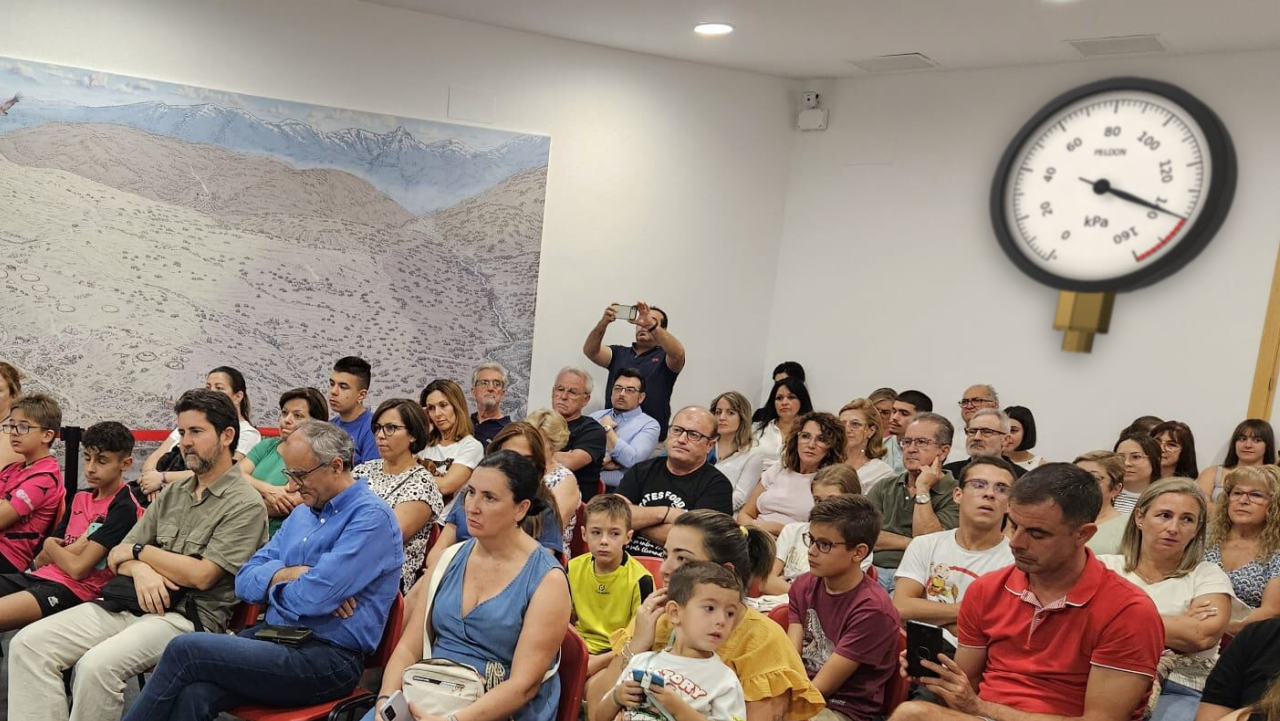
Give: 140,kPa
